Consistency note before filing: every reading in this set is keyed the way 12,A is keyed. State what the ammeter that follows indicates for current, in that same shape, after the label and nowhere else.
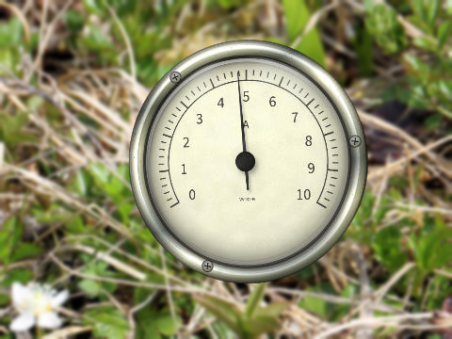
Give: 4.8,A
